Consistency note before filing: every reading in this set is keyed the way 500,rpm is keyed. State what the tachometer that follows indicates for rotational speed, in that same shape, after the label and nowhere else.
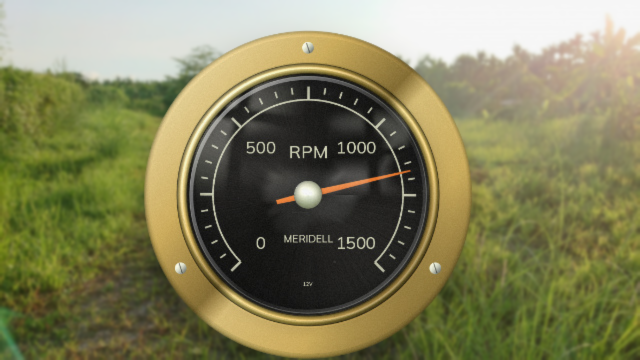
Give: 1175,rpm
